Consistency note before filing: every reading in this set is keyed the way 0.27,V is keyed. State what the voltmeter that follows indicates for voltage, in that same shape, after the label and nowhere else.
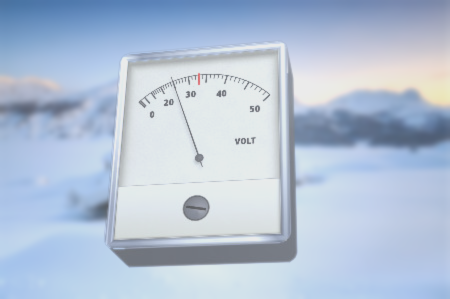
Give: 25,V
